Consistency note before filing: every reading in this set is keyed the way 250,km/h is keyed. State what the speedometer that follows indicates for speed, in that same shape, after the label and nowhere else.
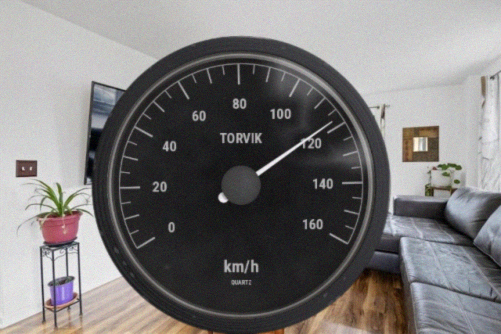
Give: 117.5,km/h
